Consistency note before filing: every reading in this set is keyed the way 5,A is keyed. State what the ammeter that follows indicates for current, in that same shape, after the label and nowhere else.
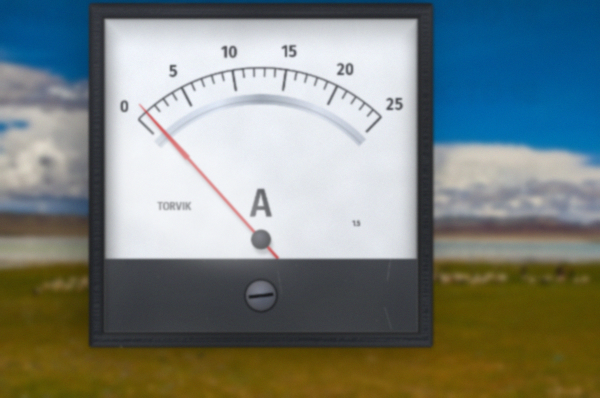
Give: 1,A
